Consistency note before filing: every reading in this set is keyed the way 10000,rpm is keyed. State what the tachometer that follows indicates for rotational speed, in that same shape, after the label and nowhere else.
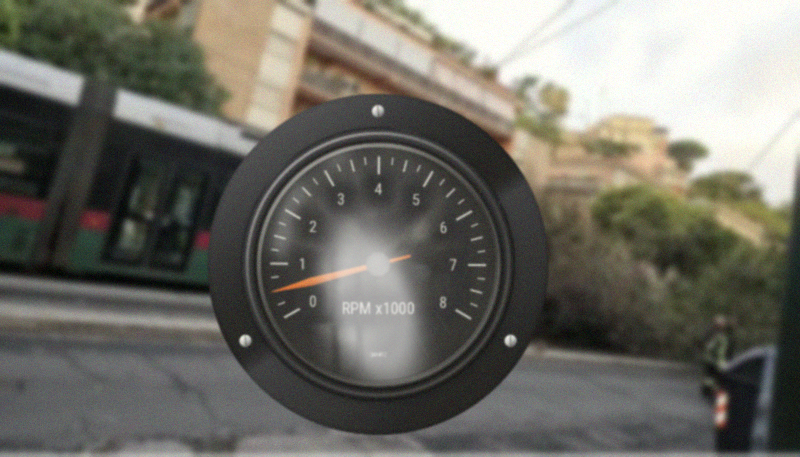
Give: 500,rpm
